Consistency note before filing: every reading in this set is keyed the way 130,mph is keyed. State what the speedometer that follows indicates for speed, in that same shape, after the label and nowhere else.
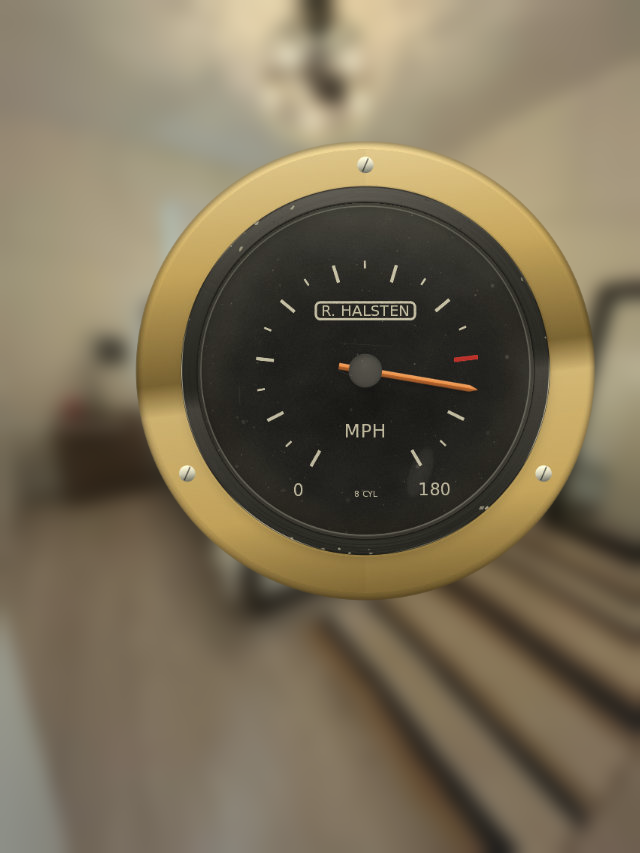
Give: 150,mph
